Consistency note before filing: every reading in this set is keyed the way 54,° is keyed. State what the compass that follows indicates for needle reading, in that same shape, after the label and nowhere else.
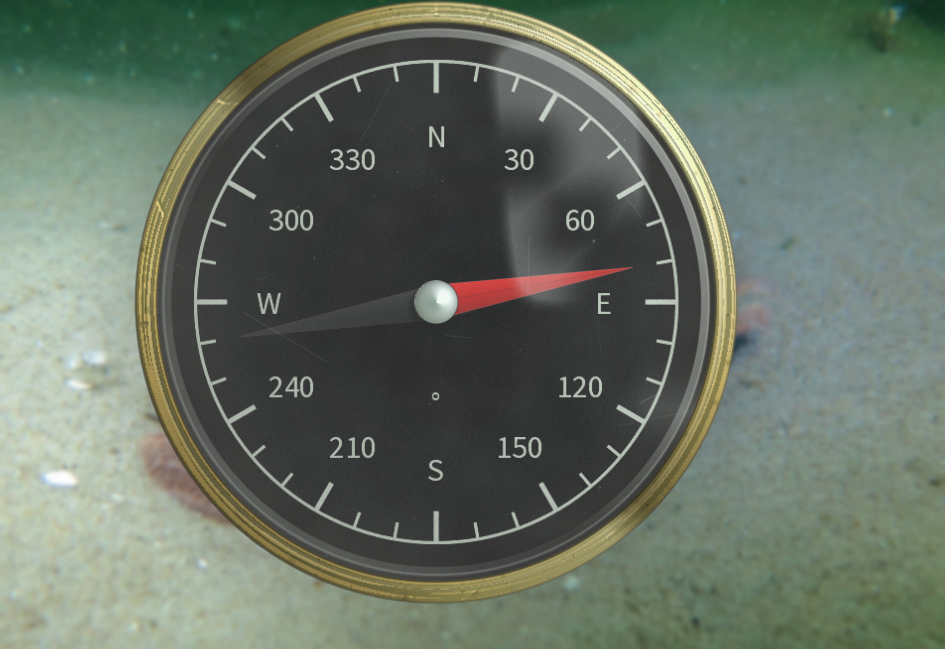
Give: 80,°
